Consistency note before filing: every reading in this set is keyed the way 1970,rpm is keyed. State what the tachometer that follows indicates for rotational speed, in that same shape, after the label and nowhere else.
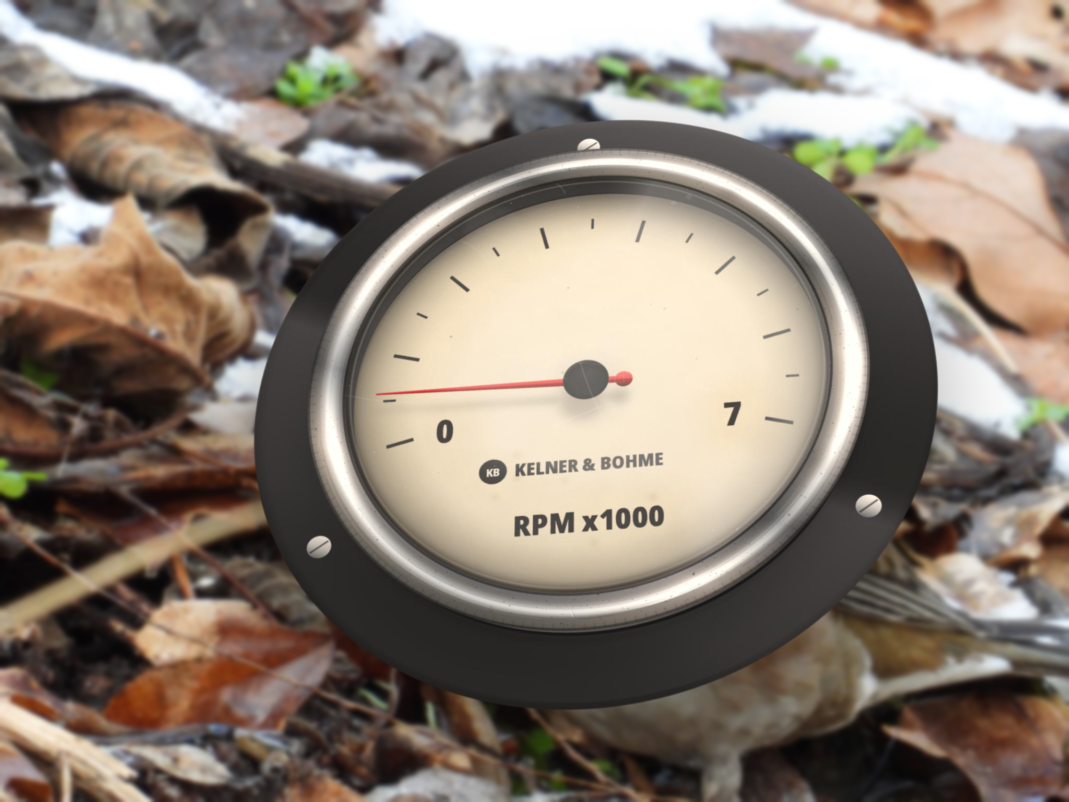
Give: 500,rpm
